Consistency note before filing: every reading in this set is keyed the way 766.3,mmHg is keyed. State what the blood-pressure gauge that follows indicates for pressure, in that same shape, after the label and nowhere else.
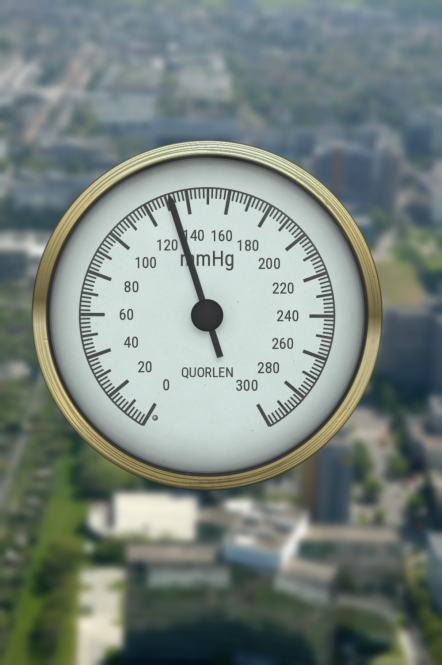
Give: 132,mmHg
